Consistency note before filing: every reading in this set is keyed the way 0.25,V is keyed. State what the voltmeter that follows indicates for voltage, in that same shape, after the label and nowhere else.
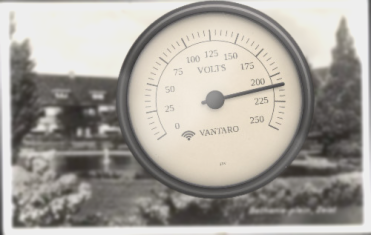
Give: 210,V
